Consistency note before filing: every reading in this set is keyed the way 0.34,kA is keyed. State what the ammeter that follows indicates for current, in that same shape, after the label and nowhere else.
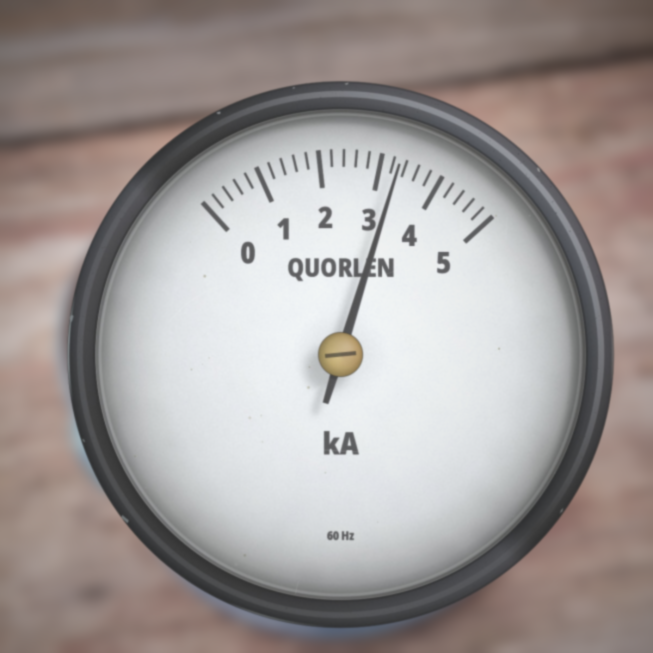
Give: 3.3,kA
